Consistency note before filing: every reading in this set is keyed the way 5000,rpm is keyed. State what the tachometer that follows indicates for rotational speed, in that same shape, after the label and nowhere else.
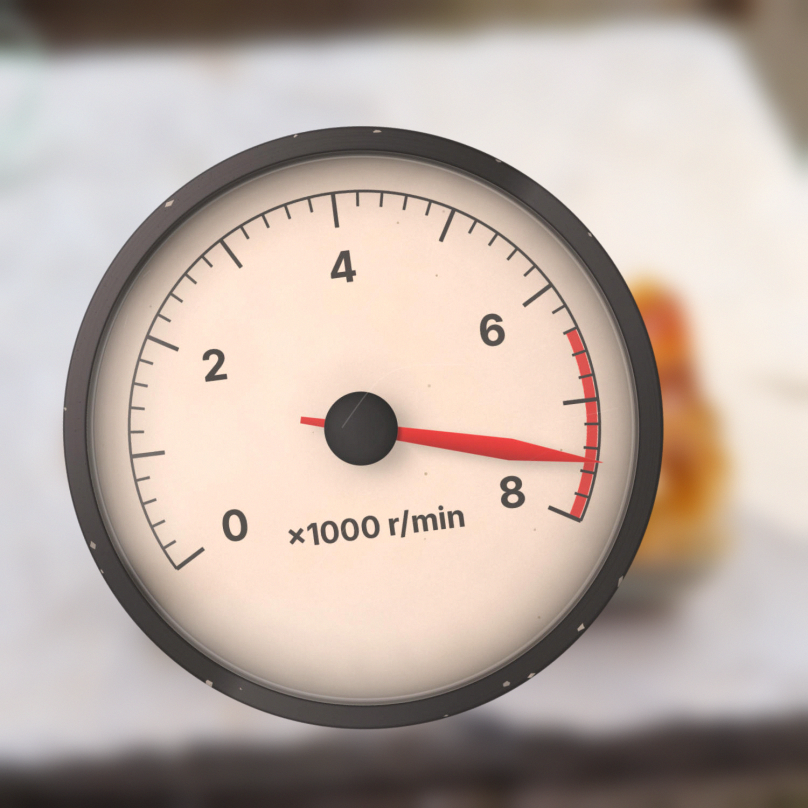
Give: 7500,rpm
